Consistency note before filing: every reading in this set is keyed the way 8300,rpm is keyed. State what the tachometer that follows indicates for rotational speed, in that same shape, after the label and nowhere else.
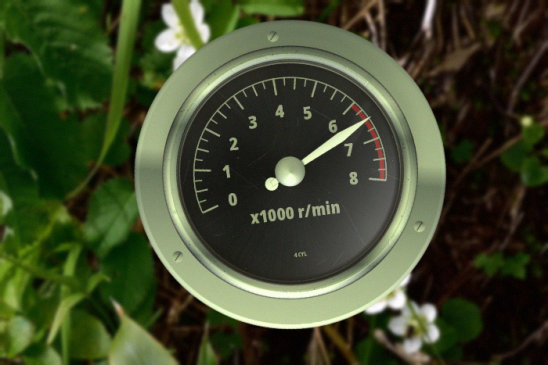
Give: 6500,rpm
